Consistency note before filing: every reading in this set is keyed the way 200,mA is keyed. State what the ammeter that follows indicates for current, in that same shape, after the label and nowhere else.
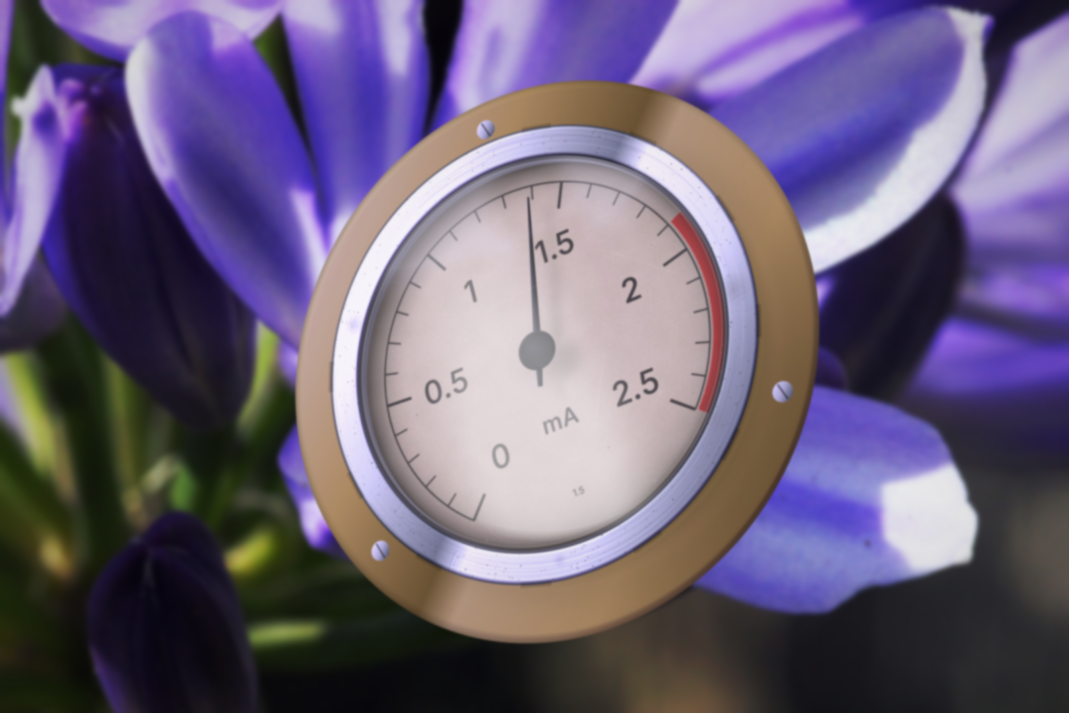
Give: 1.4,mA
